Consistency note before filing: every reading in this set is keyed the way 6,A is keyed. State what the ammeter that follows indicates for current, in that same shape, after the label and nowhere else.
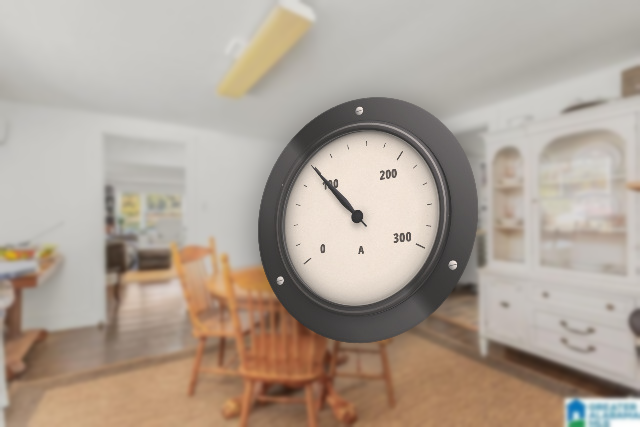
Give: 100,A
